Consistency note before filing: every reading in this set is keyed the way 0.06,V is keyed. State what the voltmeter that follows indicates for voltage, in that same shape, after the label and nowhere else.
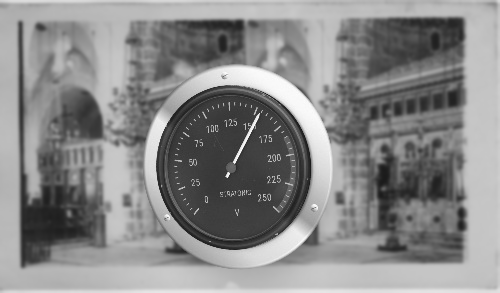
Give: 155,V
